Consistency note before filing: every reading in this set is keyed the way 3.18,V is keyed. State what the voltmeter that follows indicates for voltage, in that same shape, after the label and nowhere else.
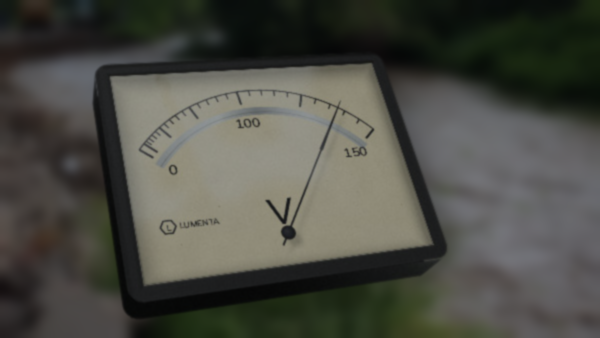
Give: 137.5,V
